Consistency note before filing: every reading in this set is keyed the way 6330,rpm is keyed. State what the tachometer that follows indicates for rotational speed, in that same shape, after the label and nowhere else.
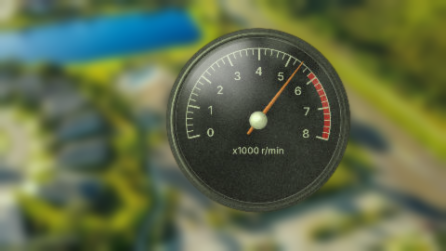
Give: 5400,rpm
